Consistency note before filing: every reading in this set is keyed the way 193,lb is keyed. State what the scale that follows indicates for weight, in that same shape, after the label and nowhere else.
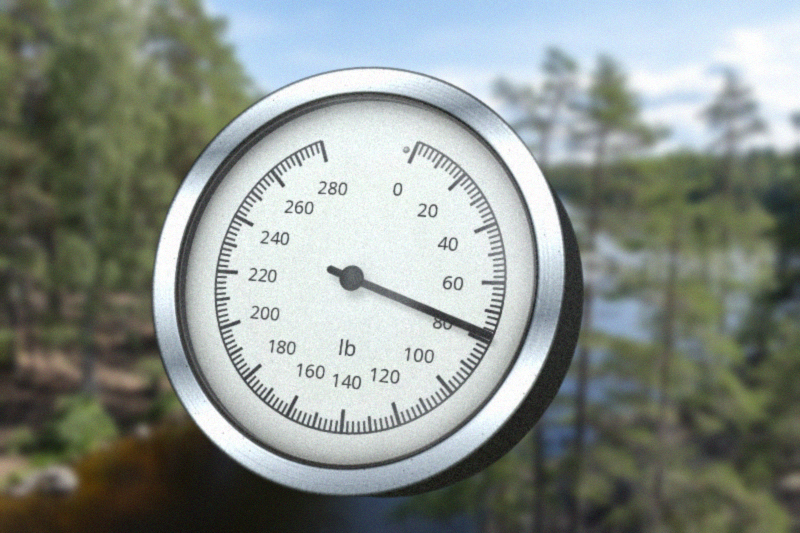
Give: 78,lb
